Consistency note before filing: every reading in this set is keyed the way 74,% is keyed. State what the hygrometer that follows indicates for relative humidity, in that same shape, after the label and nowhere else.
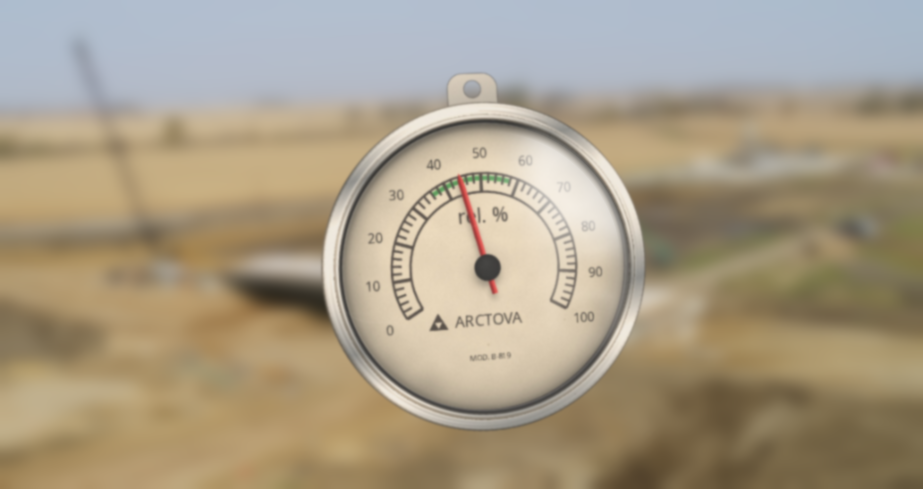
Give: 44,%
